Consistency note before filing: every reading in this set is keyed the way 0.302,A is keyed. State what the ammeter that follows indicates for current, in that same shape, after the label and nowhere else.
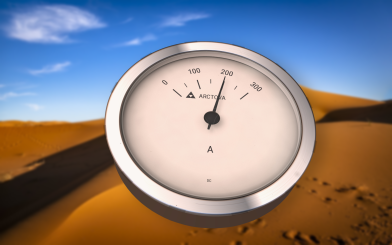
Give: 200,A
